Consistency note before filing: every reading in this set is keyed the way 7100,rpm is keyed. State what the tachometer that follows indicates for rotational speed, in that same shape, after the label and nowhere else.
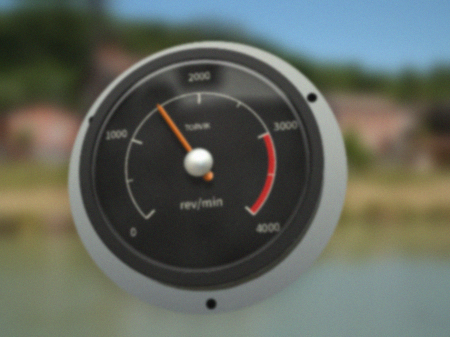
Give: 1500,rpm
